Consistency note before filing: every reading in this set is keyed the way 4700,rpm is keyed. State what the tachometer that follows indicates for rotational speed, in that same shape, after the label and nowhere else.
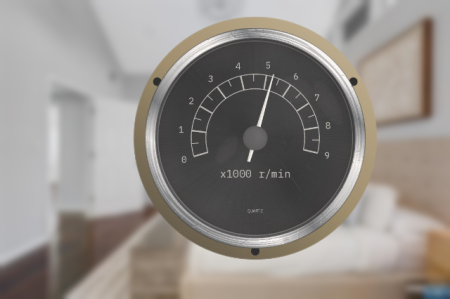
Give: 5250,rpm
